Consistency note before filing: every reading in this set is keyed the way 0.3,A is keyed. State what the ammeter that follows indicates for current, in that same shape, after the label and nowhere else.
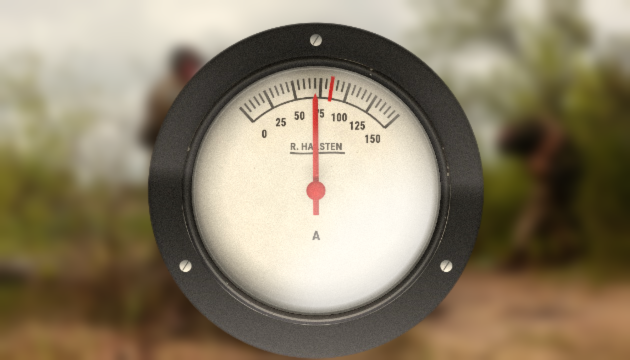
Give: 70,A
